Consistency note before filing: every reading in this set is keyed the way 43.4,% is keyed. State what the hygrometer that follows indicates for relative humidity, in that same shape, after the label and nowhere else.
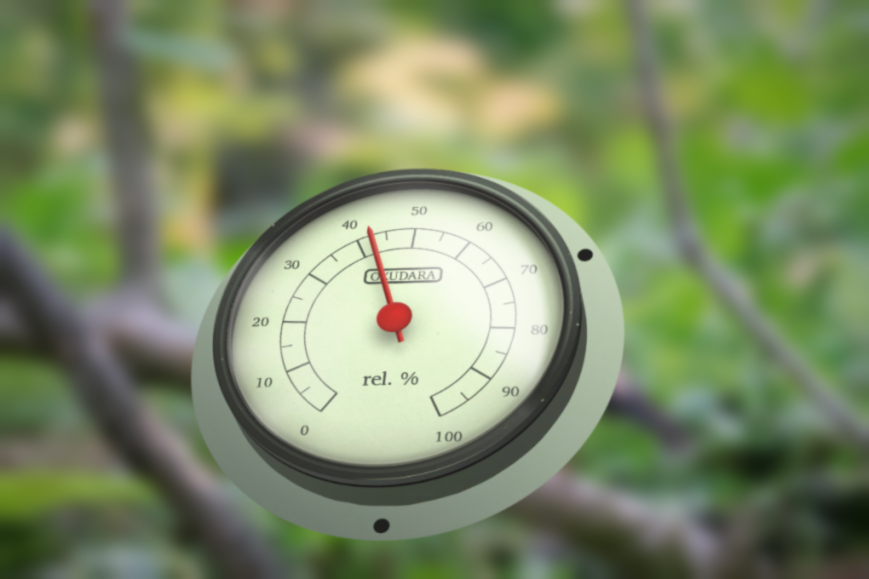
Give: 42.5,%
